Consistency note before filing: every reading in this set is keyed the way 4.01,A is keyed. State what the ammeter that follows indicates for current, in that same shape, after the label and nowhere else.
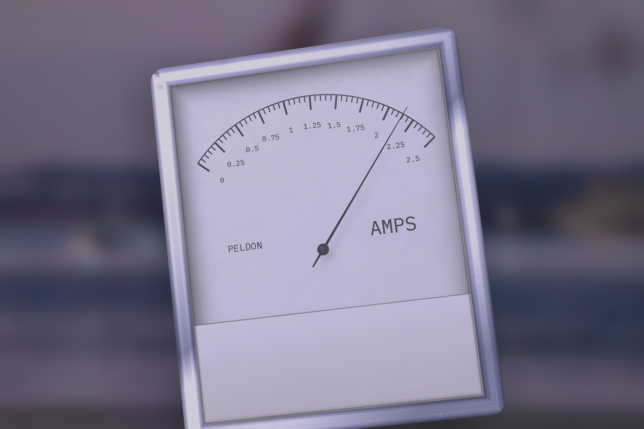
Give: 2.15,A
